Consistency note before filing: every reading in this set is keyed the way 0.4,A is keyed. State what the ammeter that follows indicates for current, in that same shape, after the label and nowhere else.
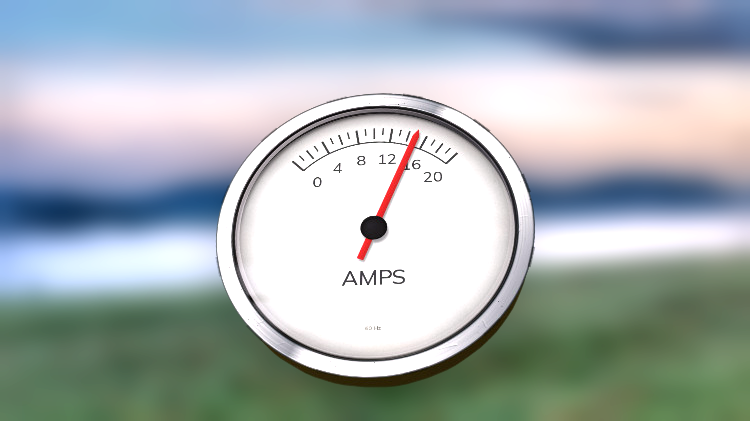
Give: 15,A
